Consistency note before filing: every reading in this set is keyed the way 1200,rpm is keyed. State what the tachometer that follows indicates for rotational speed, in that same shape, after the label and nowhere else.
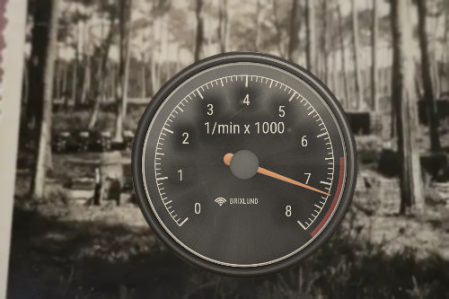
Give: 7200,rpm
